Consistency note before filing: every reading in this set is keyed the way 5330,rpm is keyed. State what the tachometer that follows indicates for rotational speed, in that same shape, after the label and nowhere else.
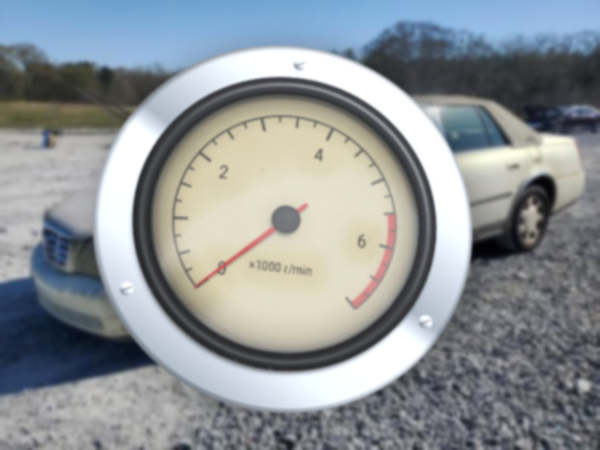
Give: 0,rpm
